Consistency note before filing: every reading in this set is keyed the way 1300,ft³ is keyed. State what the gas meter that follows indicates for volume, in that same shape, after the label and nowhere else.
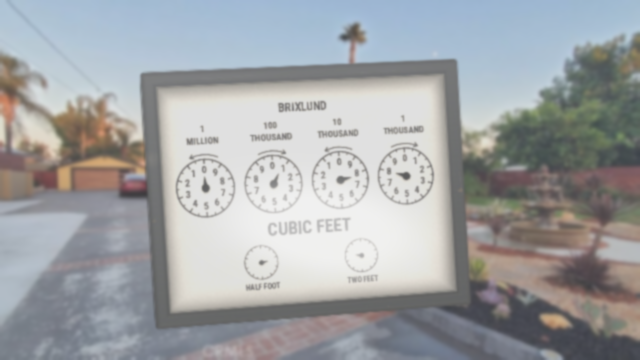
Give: 7800,ft³
